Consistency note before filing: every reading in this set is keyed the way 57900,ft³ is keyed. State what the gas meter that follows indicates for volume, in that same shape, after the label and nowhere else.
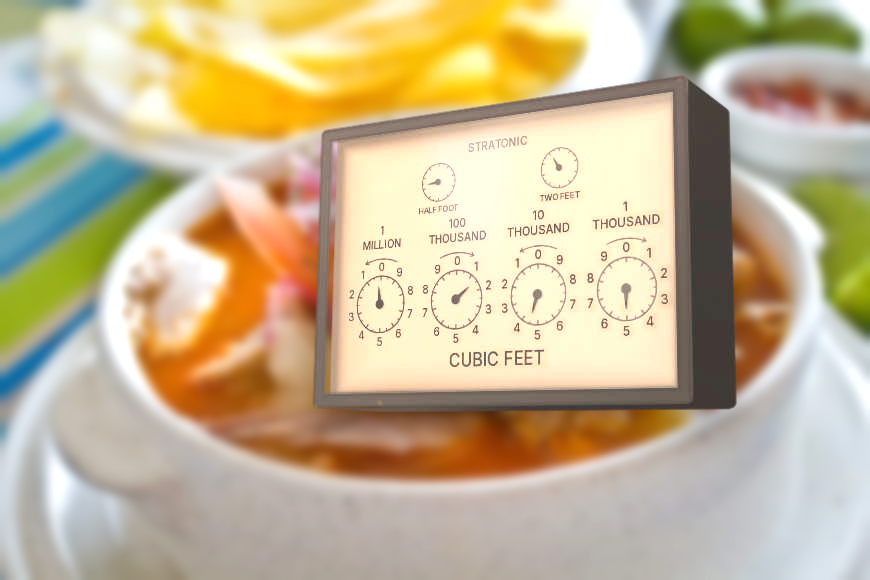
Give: 14500,ft³
